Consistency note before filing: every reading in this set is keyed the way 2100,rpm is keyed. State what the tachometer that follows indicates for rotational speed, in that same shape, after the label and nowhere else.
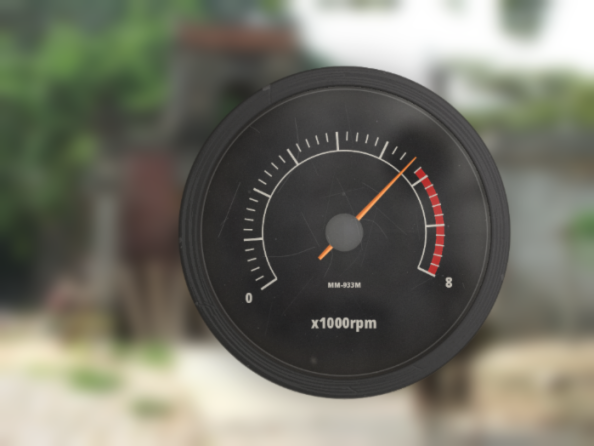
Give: 5600,rpm
